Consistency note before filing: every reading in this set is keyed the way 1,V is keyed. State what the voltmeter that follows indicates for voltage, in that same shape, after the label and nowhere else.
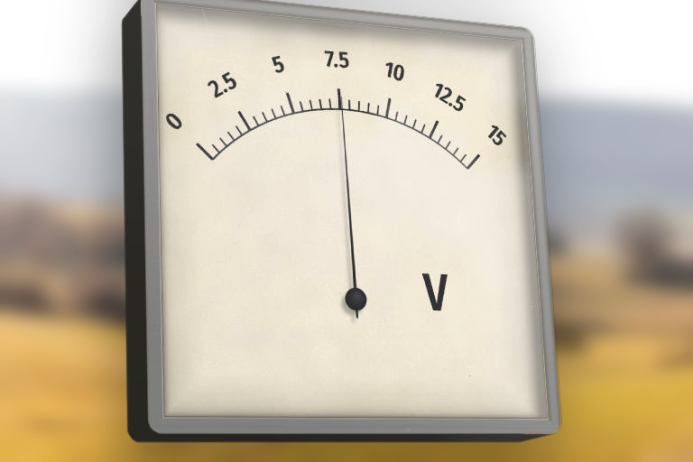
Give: 7.5,V
